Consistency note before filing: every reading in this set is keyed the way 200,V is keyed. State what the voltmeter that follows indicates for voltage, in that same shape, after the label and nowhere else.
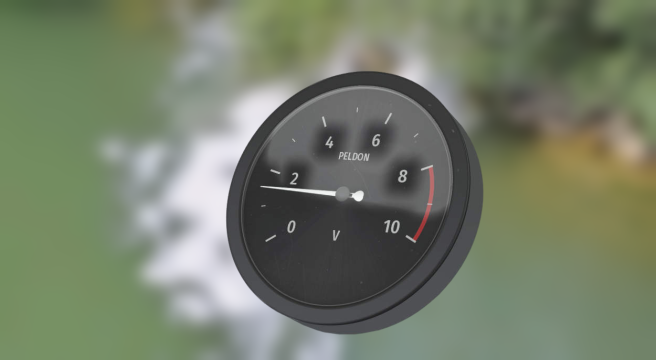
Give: 1.5,V
